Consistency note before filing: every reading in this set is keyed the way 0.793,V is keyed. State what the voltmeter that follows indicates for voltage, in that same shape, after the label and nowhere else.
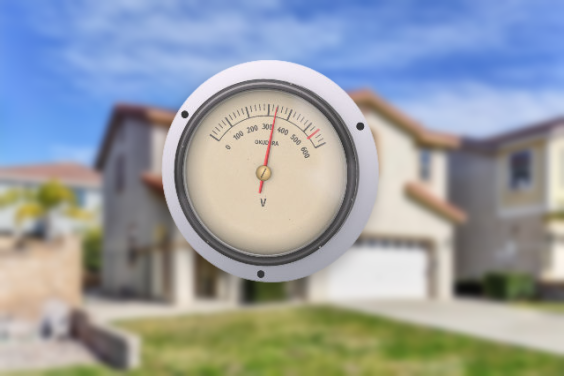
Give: 340,V
